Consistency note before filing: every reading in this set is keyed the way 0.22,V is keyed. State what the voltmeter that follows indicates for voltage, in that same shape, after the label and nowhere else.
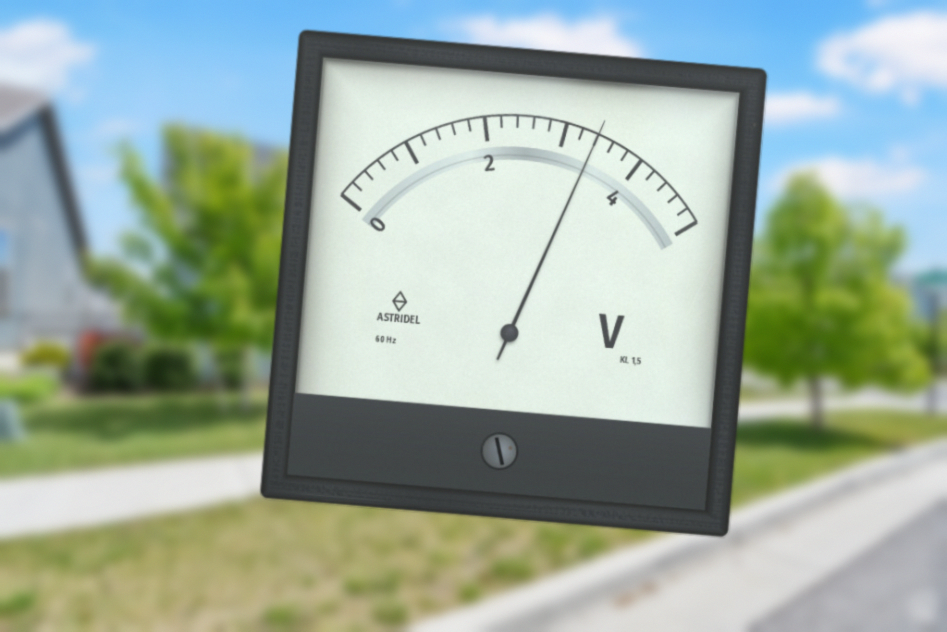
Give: 3.4,V
